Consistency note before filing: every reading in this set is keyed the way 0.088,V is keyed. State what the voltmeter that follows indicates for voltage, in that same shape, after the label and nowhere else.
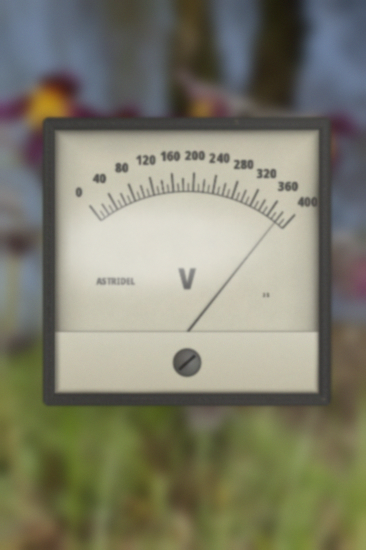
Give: 380,V
